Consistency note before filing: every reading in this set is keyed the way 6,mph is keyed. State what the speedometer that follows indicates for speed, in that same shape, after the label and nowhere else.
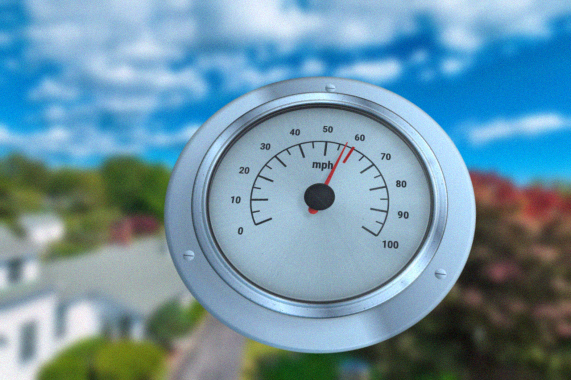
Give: 57.5,mph
